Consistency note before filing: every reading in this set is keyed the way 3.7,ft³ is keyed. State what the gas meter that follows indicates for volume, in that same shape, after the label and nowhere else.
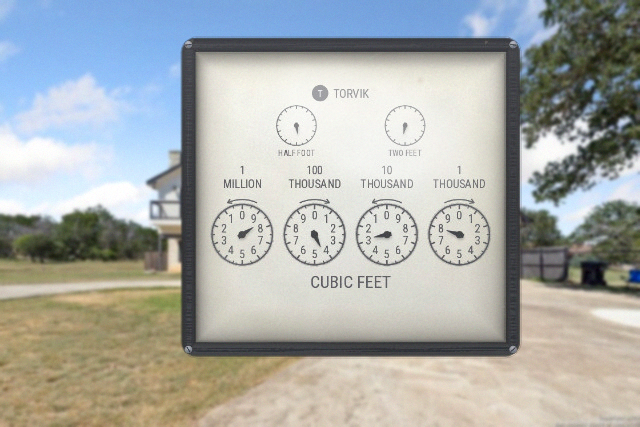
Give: 842800,ft³
